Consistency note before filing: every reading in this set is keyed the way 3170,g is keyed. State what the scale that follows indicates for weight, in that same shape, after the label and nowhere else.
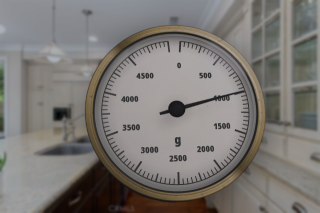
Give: 1000,g
